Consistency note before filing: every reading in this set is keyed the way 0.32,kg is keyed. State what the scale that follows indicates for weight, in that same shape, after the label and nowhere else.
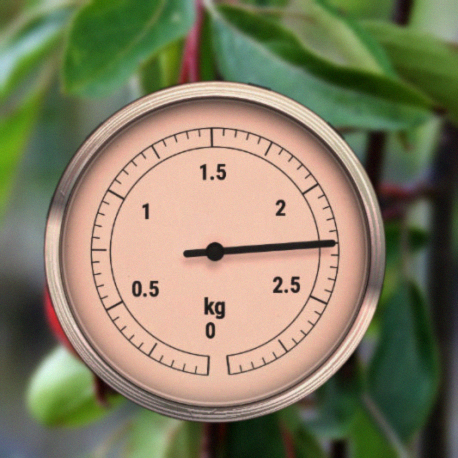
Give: 2.25,kg
